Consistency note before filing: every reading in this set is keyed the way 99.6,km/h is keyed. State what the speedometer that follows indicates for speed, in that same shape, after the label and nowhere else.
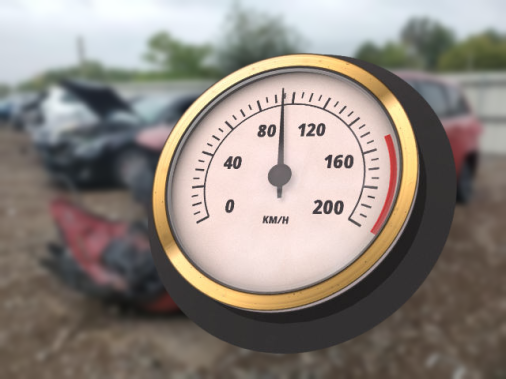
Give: 95,km/h
